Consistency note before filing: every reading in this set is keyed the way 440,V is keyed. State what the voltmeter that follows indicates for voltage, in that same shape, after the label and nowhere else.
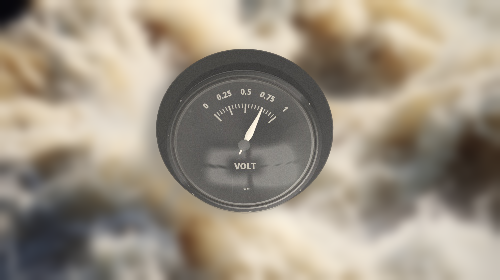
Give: 0.75,V
